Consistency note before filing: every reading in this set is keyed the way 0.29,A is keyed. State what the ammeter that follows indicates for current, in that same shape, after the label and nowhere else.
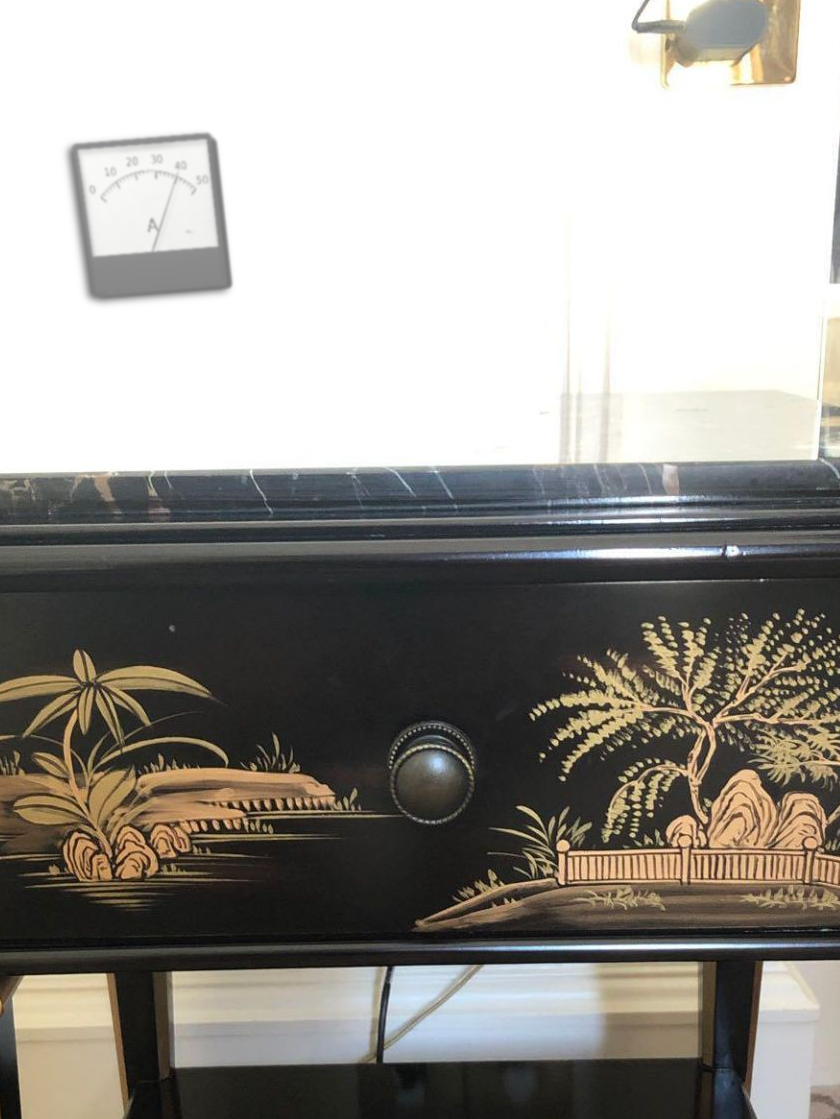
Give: 40,A
